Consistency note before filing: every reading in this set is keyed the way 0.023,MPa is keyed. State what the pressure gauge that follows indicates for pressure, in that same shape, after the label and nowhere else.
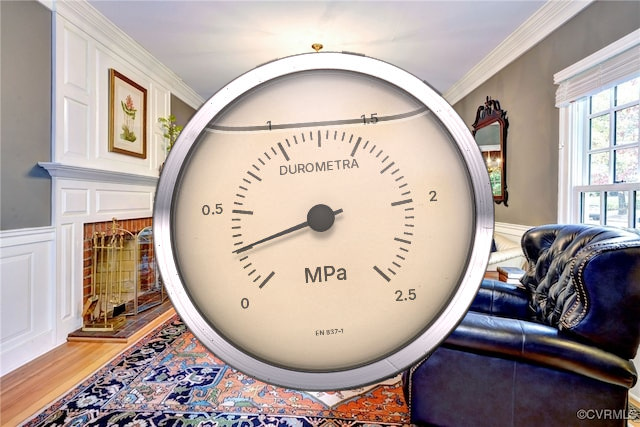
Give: 0.25,MPa
